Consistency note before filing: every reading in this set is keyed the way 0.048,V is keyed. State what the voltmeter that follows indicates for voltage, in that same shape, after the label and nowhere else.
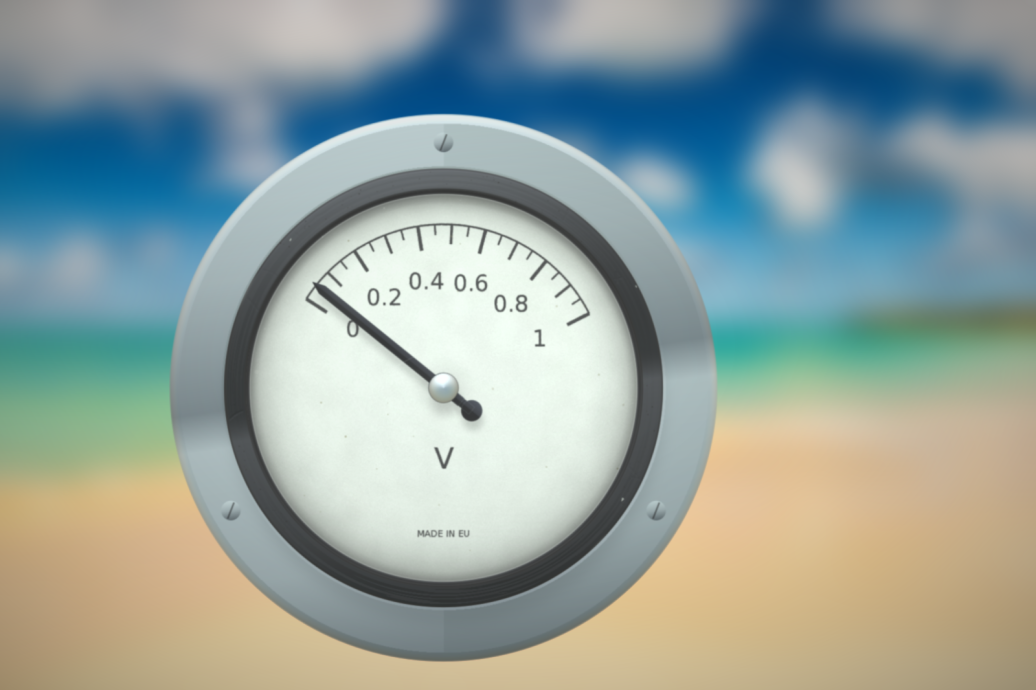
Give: 0.05,V
